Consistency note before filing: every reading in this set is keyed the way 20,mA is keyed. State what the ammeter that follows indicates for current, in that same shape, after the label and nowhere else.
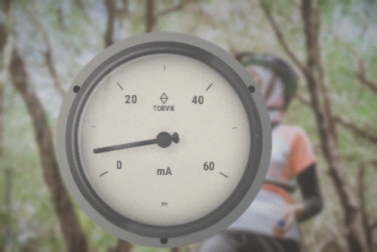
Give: 5,mA
